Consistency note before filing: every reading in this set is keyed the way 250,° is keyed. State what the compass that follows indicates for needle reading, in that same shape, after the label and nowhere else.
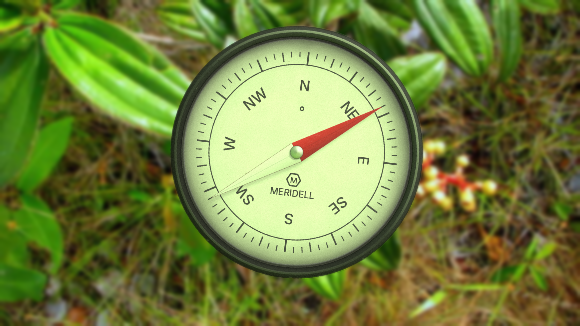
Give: 55,°
